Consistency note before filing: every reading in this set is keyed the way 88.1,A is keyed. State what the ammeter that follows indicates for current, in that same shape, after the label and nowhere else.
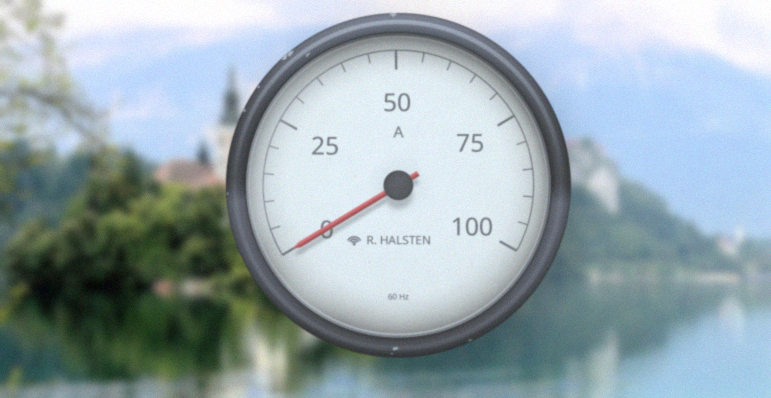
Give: 0,A
